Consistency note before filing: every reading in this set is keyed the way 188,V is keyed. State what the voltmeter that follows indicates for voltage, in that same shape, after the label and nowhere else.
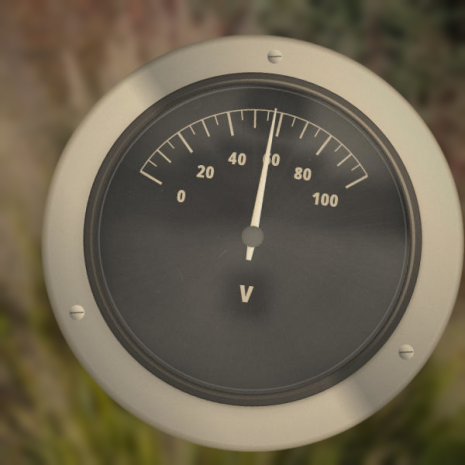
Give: 57.5,V
